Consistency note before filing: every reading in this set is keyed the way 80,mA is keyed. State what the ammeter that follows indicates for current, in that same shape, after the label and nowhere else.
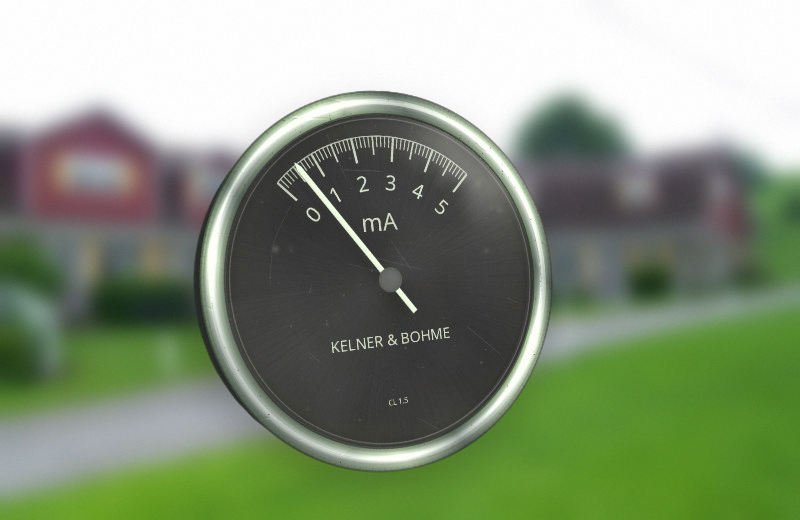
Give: 0.5,mA
